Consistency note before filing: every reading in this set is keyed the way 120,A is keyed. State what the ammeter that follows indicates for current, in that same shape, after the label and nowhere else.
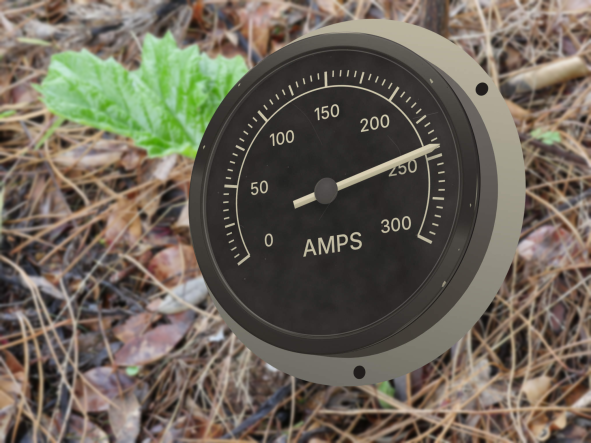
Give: 245,A
